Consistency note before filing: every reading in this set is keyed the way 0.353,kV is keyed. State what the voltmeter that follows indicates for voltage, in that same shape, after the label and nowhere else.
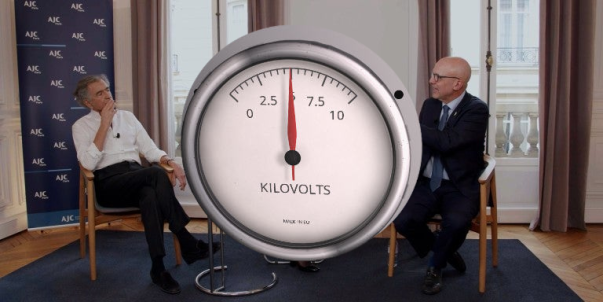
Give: 5,kV
